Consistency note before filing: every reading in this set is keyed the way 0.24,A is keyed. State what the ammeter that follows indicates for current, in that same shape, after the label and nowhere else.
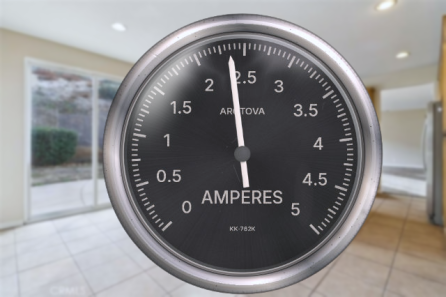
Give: 2.35,A
